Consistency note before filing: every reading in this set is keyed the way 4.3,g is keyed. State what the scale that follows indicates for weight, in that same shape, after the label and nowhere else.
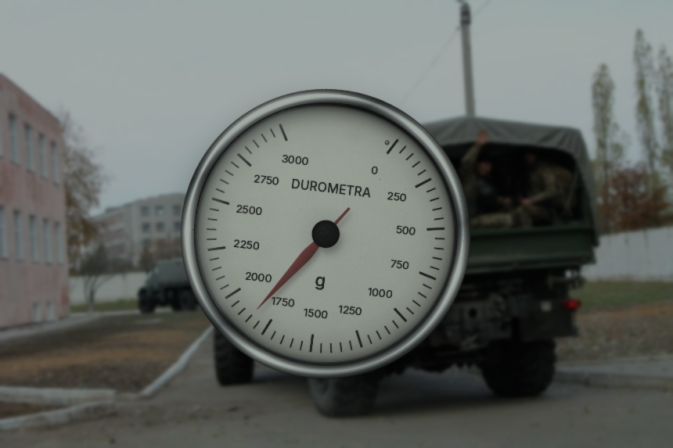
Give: 1850,g
